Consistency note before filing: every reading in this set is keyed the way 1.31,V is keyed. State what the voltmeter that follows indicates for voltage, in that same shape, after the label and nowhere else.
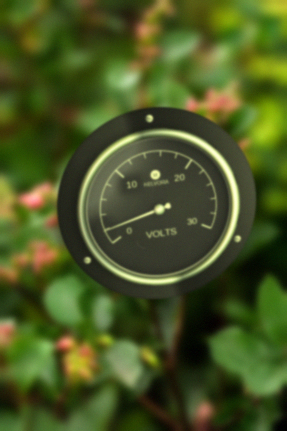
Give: 2,V
